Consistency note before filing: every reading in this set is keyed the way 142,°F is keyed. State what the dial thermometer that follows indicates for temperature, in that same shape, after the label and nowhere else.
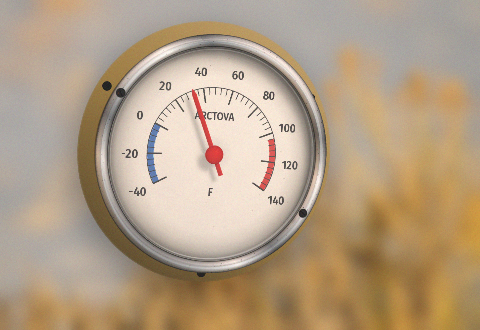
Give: 32,°F
